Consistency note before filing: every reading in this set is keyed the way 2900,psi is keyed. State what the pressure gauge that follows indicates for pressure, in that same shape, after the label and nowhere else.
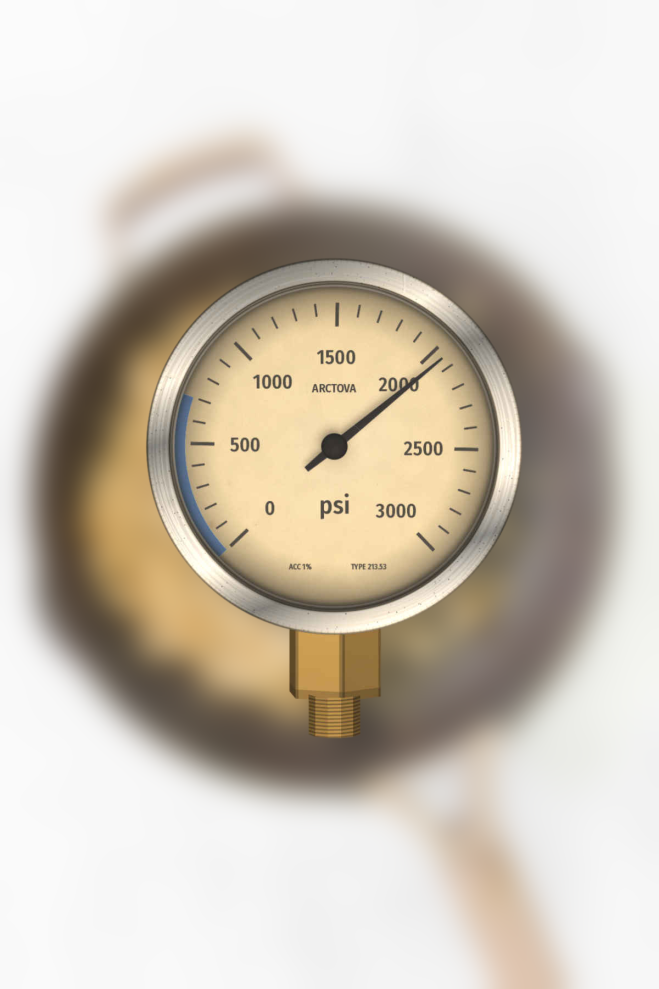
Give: 2050,psi
